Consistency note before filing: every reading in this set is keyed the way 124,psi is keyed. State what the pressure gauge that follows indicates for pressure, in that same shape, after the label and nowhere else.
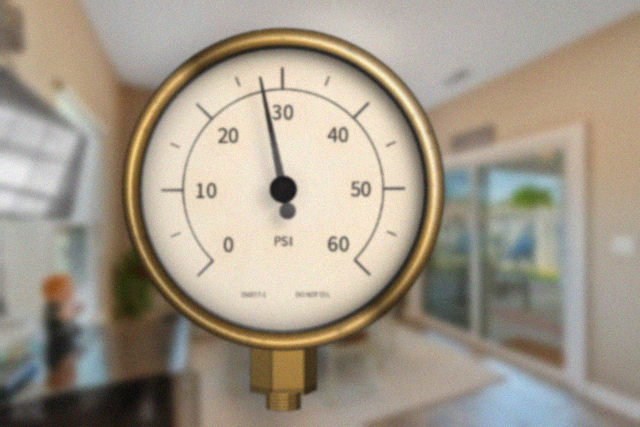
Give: 27.5,psi
